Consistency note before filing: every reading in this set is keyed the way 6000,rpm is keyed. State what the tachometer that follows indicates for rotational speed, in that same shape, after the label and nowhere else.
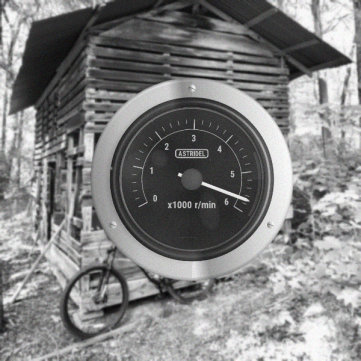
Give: 5700,rpm
